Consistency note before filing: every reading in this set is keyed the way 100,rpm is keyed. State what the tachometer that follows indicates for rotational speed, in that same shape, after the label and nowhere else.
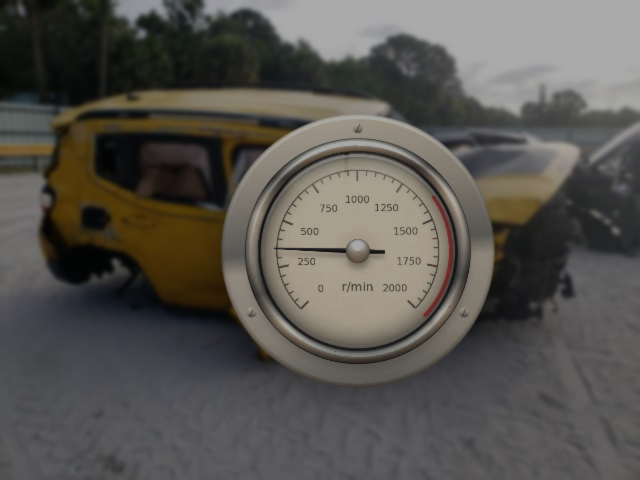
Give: 350,rpm
